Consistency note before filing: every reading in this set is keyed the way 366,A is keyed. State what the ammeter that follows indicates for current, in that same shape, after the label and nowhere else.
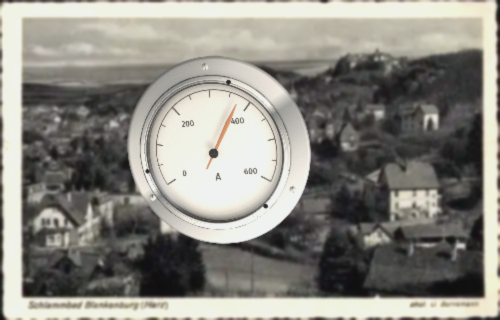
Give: 375,A
